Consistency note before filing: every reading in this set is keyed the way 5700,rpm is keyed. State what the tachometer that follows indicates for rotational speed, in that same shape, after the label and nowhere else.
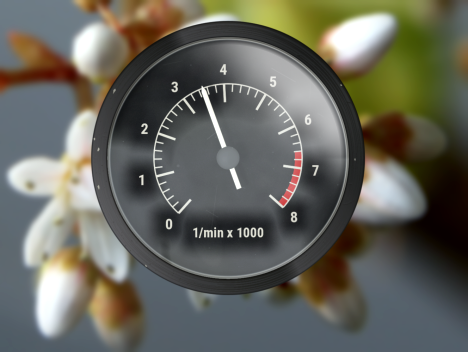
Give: 3500,rpm
